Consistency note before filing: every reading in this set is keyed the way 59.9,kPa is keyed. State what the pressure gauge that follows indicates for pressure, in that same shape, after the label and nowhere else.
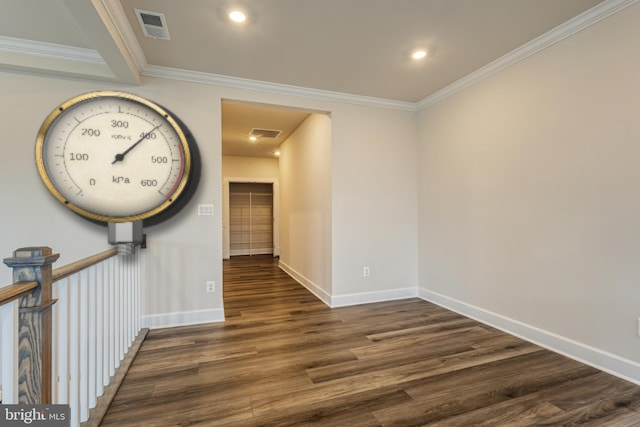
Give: 400,kPa
